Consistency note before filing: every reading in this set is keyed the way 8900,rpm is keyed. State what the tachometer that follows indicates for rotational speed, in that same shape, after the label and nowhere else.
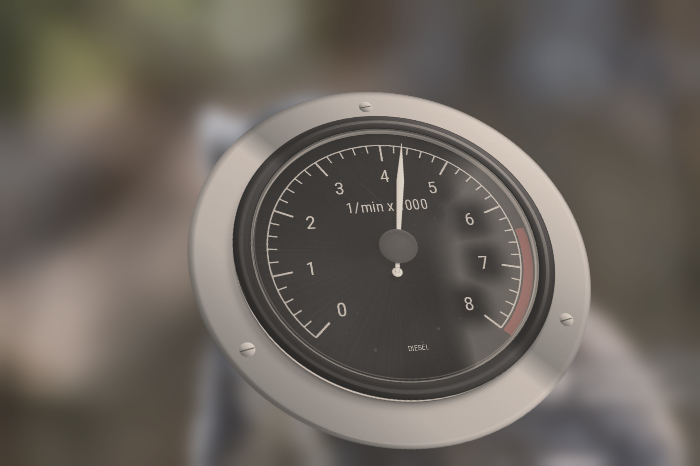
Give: 4300,rpm
